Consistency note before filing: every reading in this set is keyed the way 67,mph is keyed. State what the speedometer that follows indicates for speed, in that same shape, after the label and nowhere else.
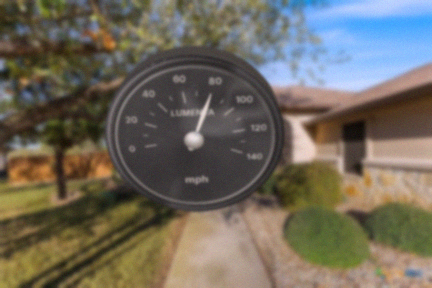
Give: 80,mph
